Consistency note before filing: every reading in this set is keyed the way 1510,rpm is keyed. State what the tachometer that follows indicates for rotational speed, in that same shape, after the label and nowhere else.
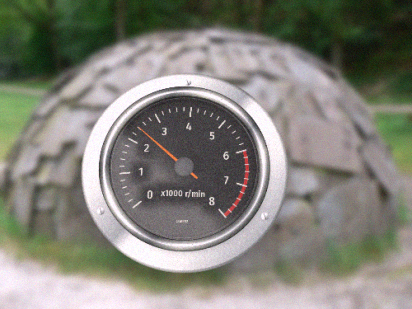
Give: 2400,rpm
